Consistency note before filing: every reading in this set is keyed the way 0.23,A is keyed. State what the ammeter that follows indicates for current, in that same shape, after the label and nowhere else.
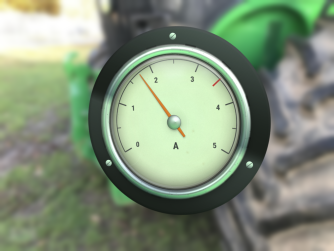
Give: 1.75,A
